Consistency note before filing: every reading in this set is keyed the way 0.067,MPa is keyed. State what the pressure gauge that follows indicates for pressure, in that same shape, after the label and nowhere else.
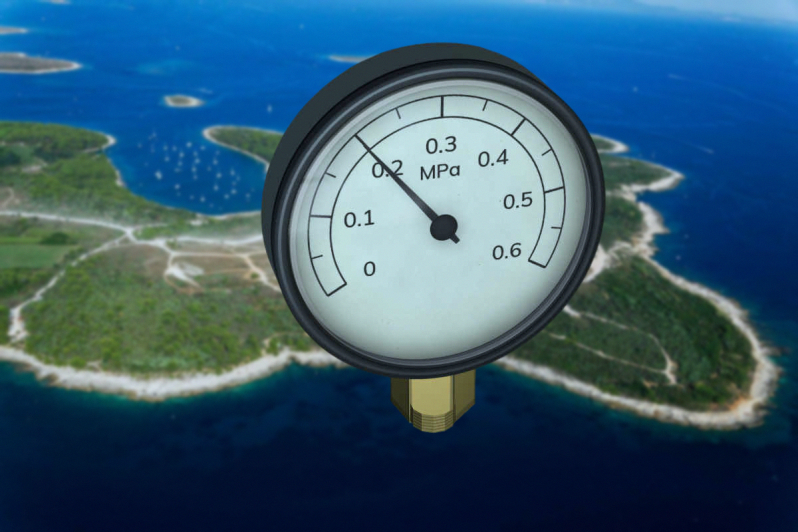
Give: 0.2,MPa
